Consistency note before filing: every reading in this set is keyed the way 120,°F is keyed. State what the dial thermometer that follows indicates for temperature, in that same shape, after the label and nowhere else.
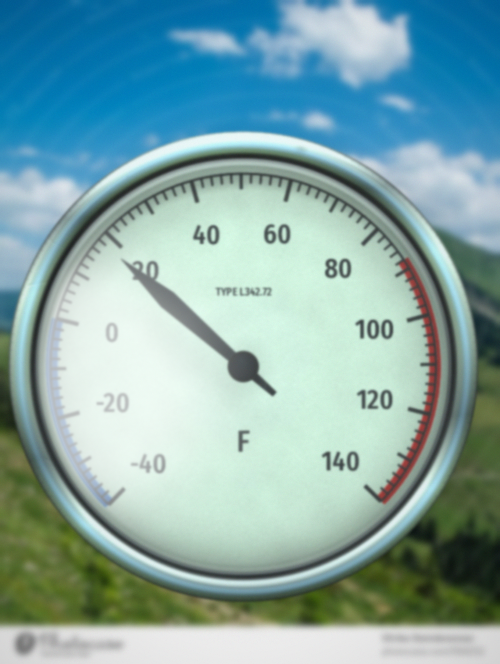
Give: 18,°F
